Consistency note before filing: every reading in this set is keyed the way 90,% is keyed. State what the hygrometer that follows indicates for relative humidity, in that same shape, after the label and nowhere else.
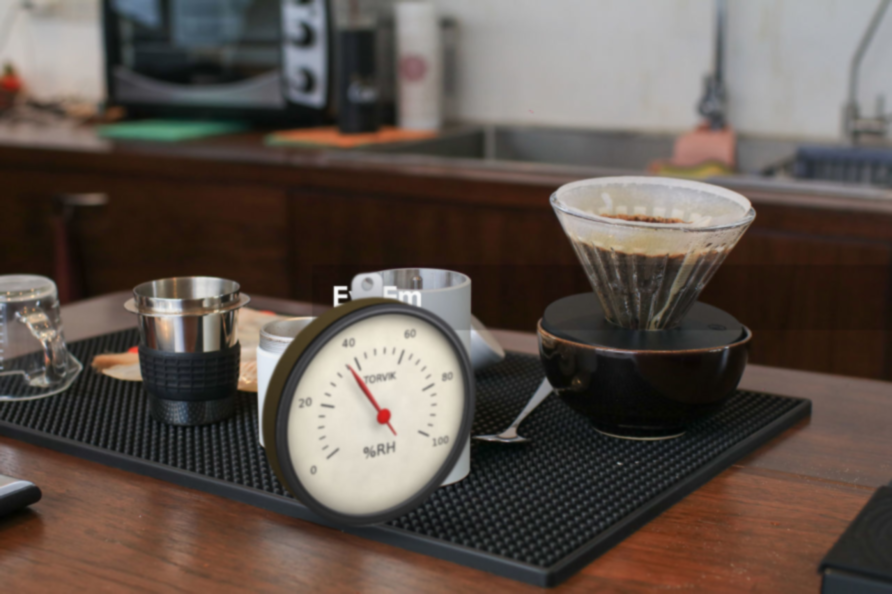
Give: 36,%
